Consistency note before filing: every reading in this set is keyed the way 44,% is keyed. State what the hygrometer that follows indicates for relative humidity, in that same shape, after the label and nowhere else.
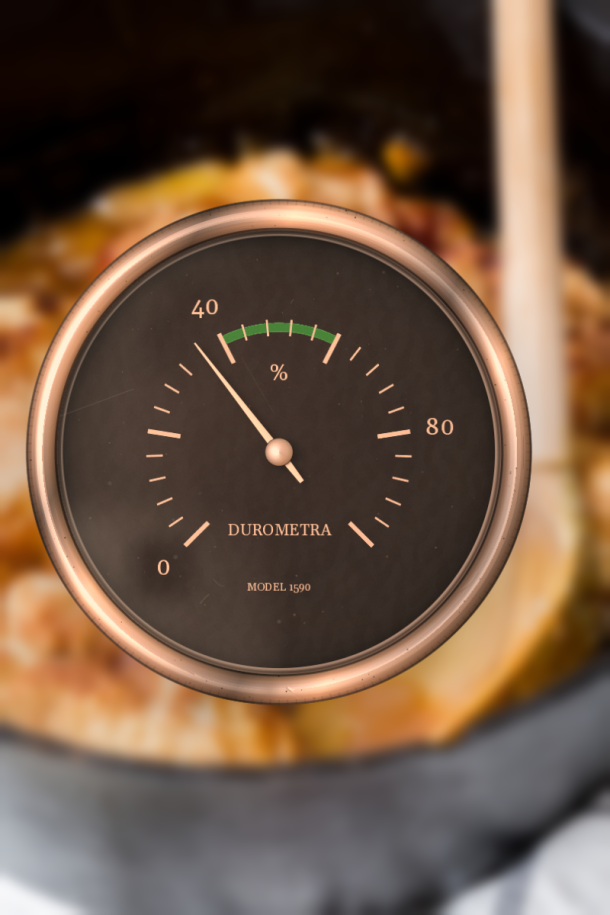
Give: 36,%
